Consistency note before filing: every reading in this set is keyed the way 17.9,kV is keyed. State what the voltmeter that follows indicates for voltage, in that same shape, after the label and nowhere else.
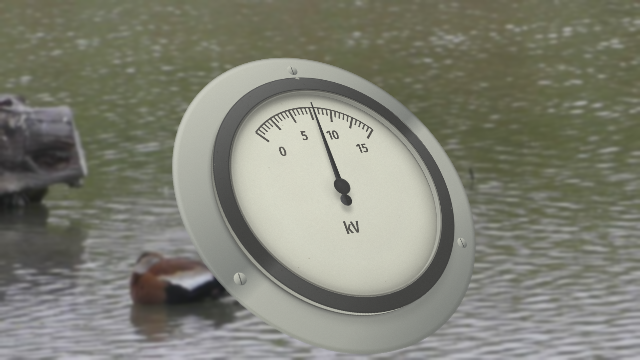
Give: 7.5,kV
